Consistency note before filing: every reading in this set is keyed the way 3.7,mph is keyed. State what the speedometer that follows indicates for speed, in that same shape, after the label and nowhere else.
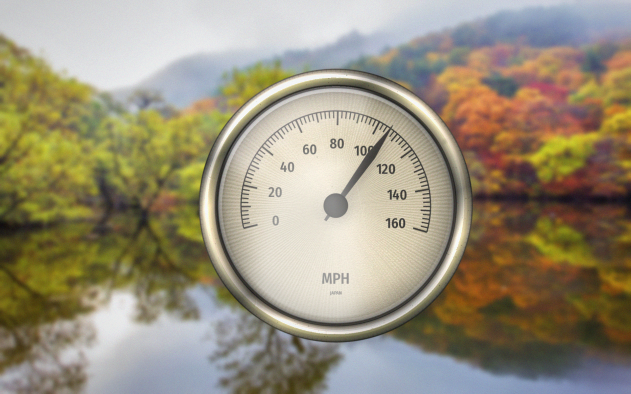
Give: 106,mph
